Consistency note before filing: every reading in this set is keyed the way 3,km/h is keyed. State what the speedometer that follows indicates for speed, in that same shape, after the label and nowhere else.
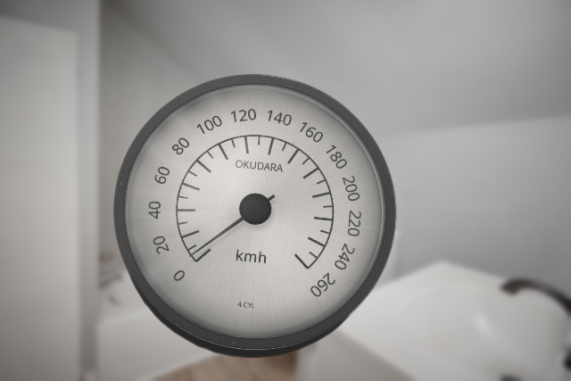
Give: 5,km/h
